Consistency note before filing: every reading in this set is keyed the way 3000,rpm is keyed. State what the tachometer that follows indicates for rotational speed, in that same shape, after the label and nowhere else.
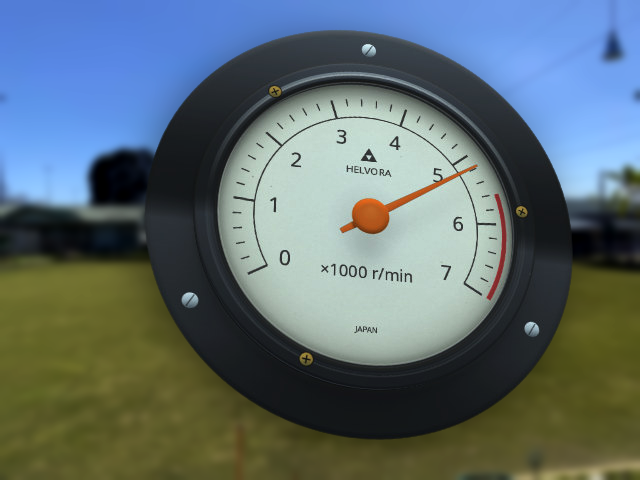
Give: 5200,rpm
